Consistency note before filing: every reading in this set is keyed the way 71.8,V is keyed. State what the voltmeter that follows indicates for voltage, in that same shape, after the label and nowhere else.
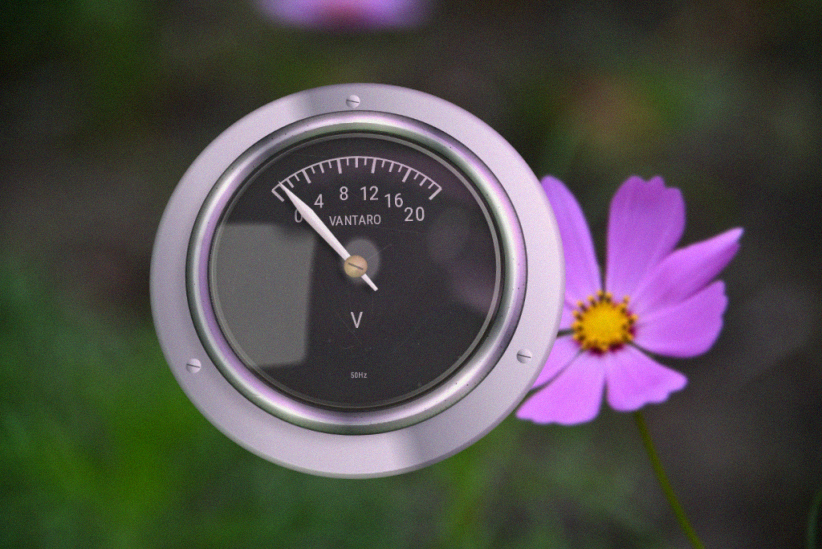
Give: 1,V
